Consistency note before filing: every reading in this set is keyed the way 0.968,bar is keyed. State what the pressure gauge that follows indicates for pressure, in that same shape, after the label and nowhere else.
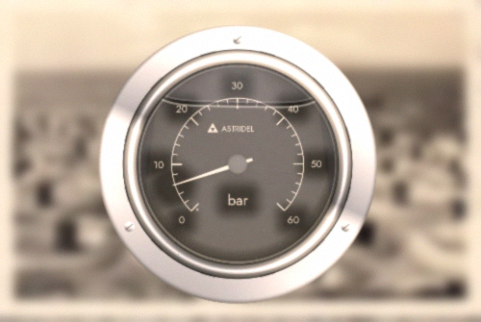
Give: 6,bar
